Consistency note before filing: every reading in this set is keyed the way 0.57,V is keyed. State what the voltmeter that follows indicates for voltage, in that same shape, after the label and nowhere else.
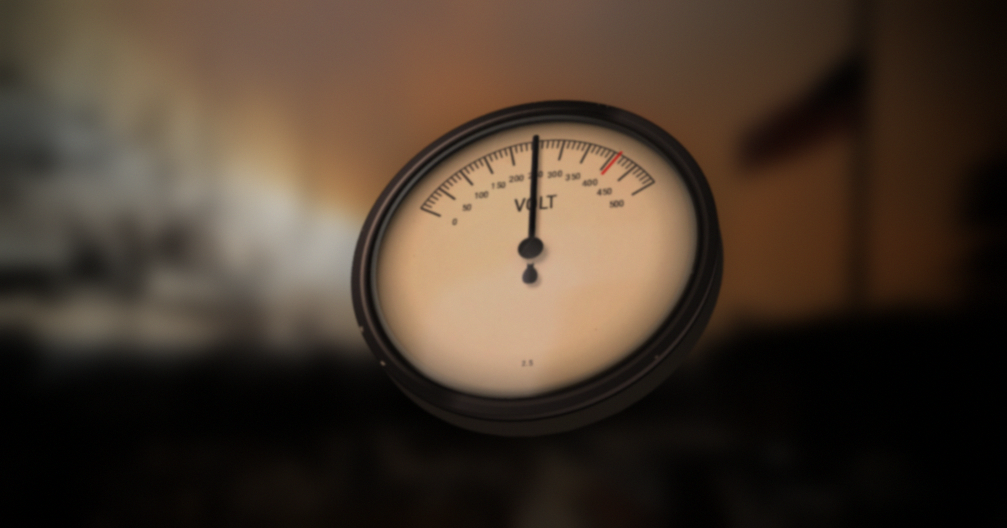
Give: 250,V
